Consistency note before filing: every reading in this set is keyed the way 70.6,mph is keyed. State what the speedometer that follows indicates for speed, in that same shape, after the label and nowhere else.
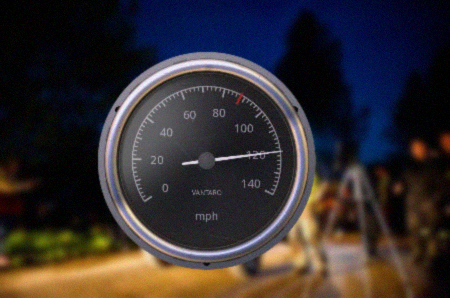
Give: 120,mph
